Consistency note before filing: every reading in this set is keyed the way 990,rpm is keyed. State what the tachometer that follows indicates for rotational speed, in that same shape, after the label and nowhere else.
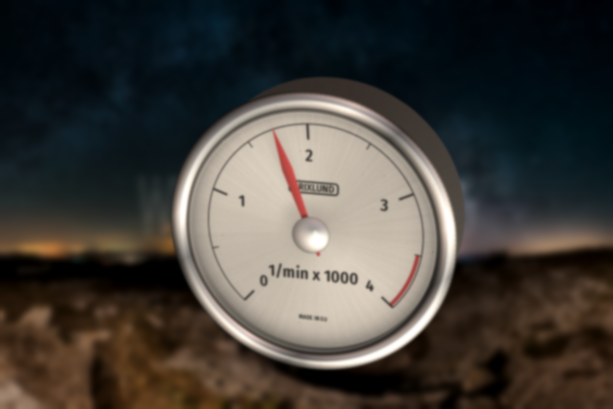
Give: 1750,rpm
